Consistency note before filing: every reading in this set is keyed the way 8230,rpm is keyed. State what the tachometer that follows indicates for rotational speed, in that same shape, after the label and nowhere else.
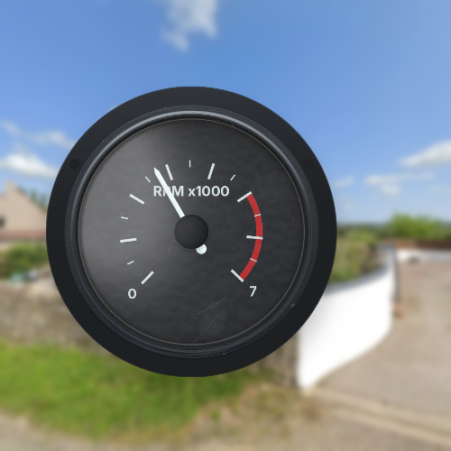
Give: 2750,rpm
